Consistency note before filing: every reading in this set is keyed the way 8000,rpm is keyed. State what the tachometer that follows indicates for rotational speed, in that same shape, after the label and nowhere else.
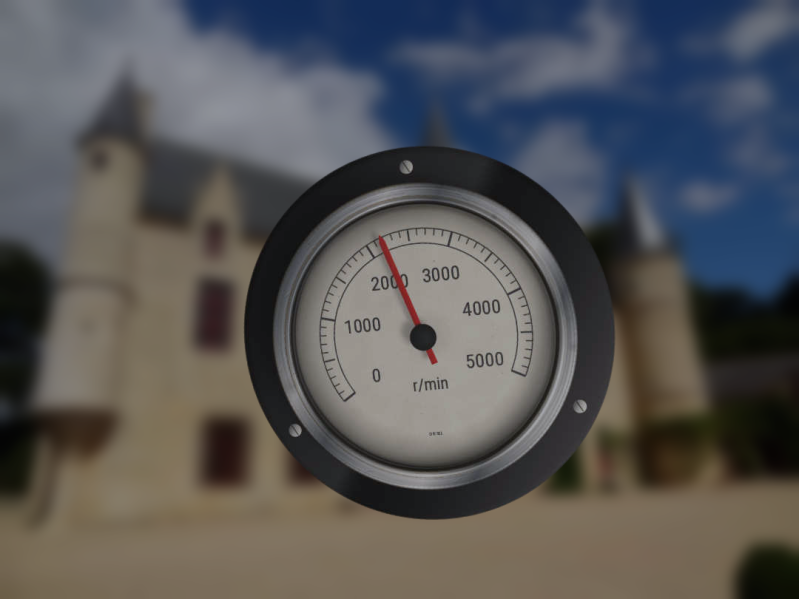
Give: 2200,rpm
